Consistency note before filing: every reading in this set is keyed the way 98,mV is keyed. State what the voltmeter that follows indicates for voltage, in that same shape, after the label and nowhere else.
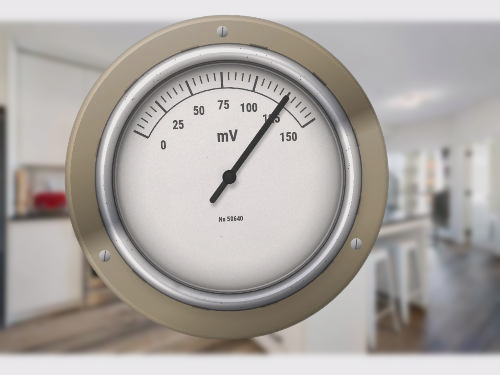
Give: 125,mV
